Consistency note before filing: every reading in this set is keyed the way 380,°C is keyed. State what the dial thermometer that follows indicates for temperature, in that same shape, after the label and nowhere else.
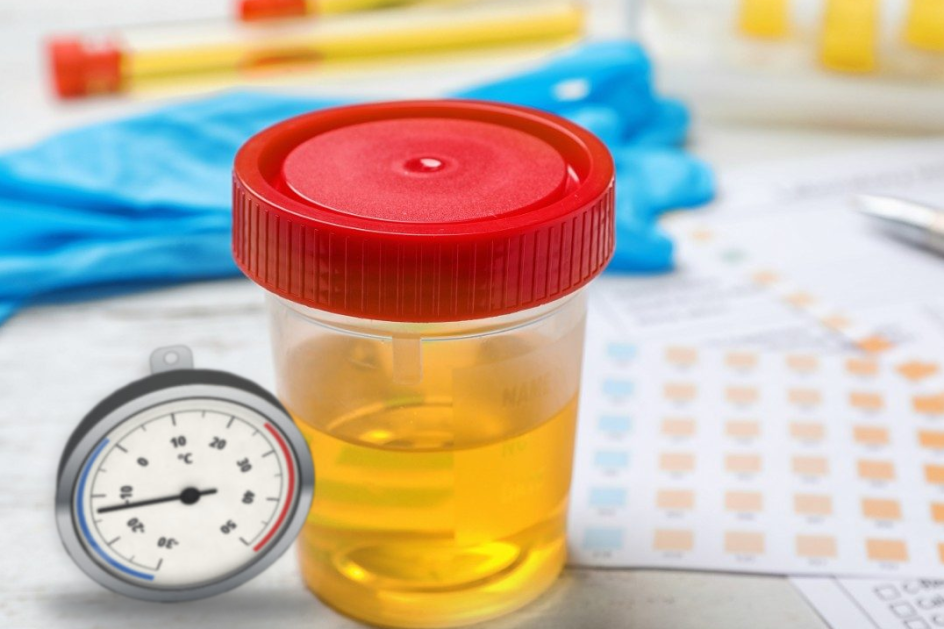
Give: -12.5,°C
